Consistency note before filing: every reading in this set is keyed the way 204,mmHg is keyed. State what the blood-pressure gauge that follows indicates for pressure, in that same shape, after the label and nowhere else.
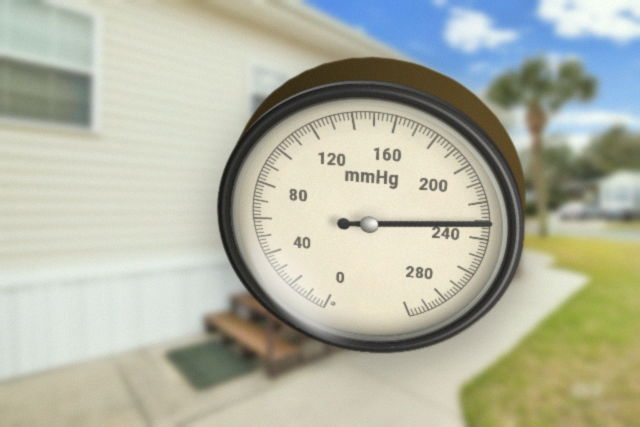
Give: 230,mmHg
